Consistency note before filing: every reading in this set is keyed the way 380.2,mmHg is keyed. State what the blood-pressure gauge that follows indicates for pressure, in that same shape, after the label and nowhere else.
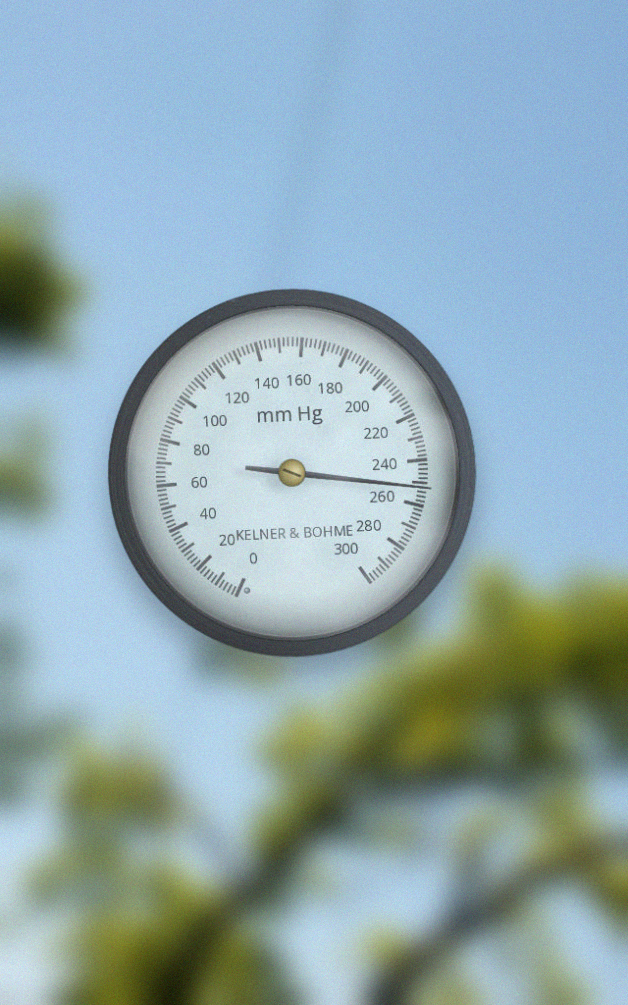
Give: 252,mmHg
